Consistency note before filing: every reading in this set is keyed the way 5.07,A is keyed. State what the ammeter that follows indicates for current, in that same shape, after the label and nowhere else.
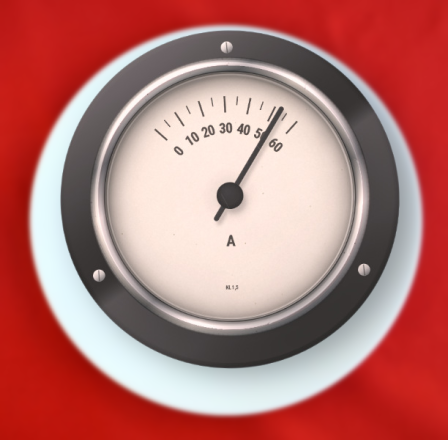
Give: 52.5,A
